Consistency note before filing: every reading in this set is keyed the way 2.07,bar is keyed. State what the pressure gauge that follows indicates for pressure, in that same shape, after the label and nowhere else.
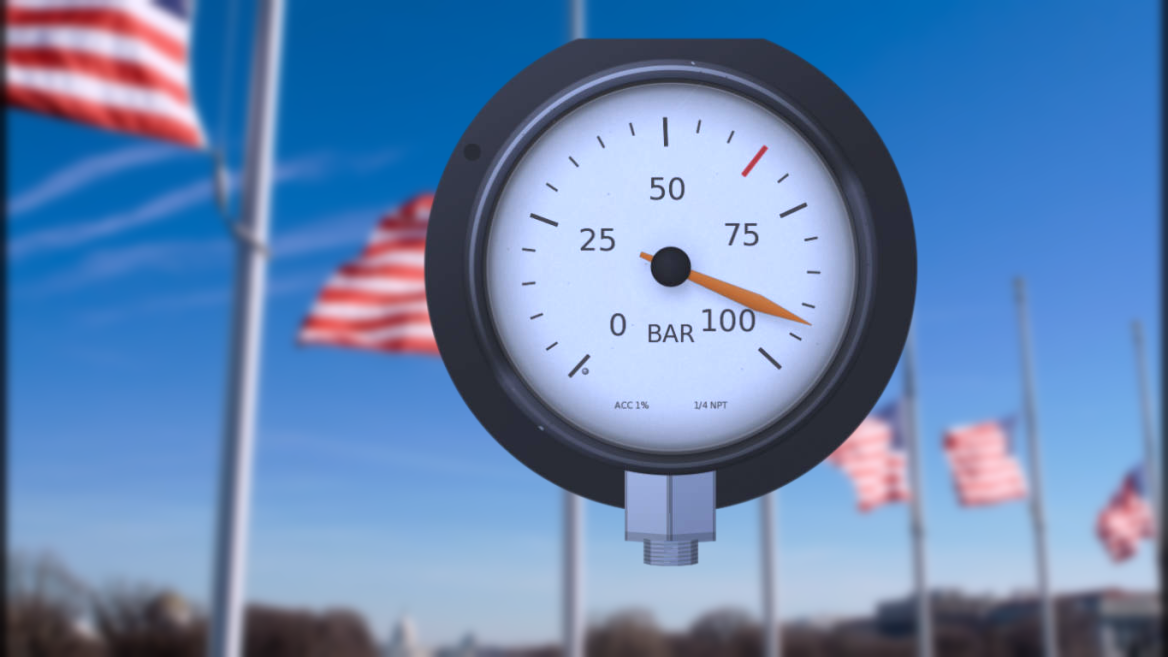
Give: 92.5,bar
